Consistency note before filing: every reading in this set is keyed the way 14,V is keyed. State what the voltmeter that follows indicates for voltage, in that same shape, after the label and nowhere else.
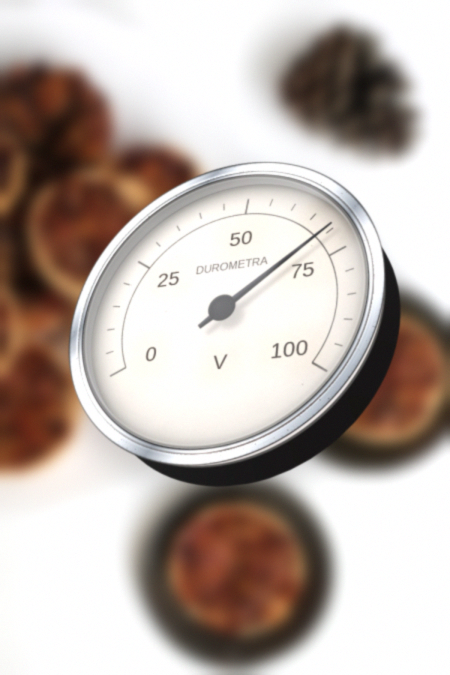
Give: 70,V
